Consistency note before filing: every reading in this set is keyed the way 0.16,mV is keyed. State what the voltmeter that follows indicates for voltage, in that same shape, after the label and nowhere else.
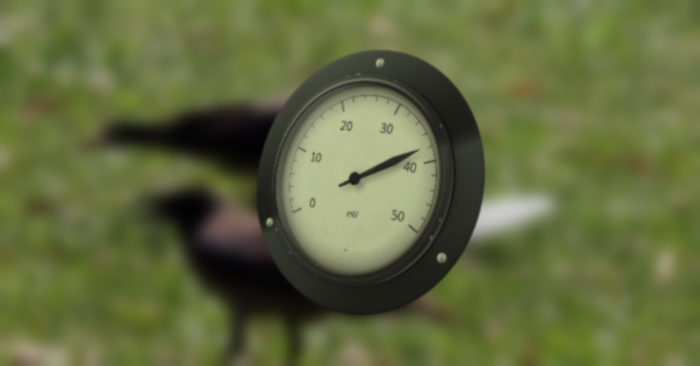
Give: 38,mV
